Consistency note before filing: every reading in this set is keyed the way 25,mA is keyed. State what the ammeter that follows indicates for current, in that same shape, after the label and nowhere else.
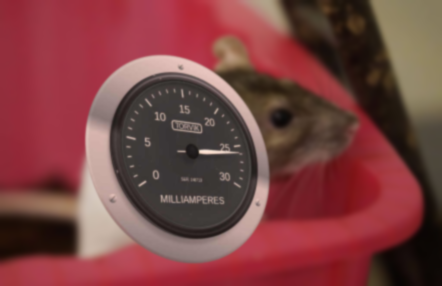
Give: 26,mA
